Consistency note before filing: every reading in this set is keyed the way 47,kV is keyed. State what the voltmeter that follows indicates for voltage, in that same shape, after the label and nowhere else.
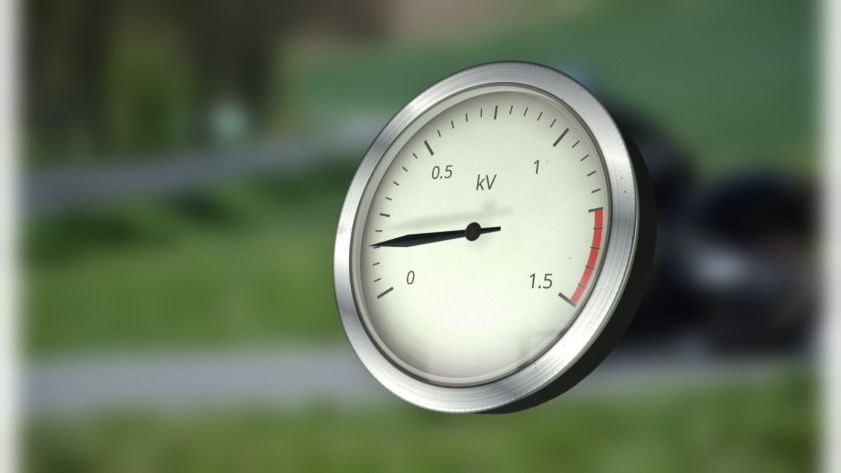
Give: 0.15,kV
